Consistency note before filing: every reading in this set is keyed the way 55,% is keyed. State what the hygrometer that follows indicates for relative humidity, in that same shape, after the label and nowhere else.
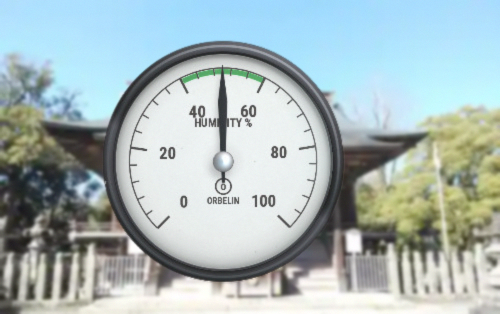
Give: 50,%
